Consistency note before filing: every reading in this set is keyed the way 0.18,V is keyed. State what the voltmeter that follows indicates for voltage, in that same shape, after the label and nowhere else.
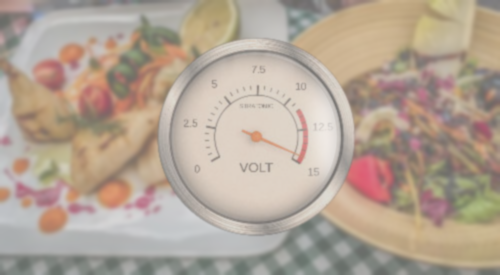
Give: 14.5,V
